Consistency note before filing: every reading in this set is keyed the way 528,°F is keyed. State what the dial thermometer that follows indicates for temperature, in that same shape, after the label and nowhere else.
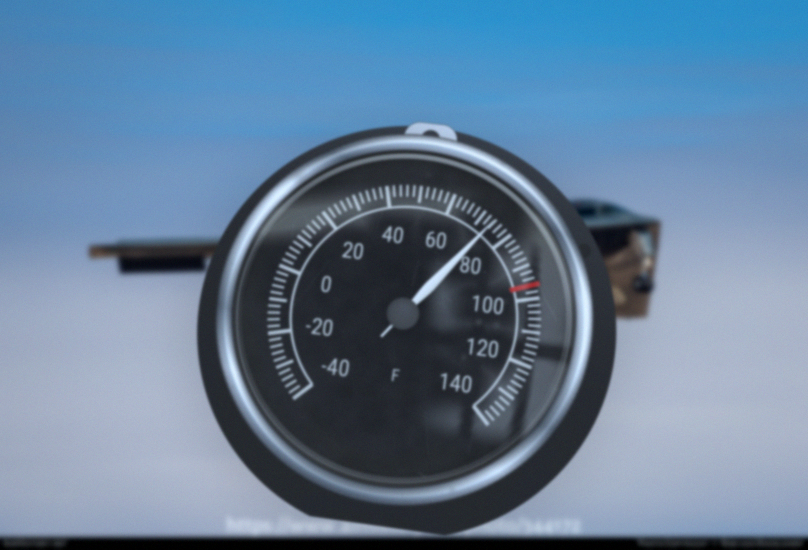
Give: 74,°F
